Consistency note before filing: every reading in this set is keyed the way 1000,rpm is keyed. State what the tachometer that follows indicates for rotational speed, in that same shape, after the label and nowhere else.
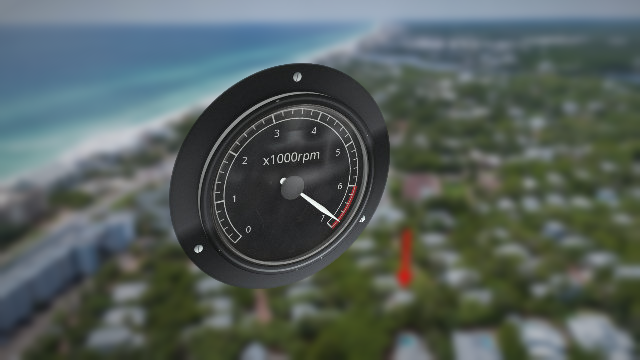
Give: 6800,rpm
